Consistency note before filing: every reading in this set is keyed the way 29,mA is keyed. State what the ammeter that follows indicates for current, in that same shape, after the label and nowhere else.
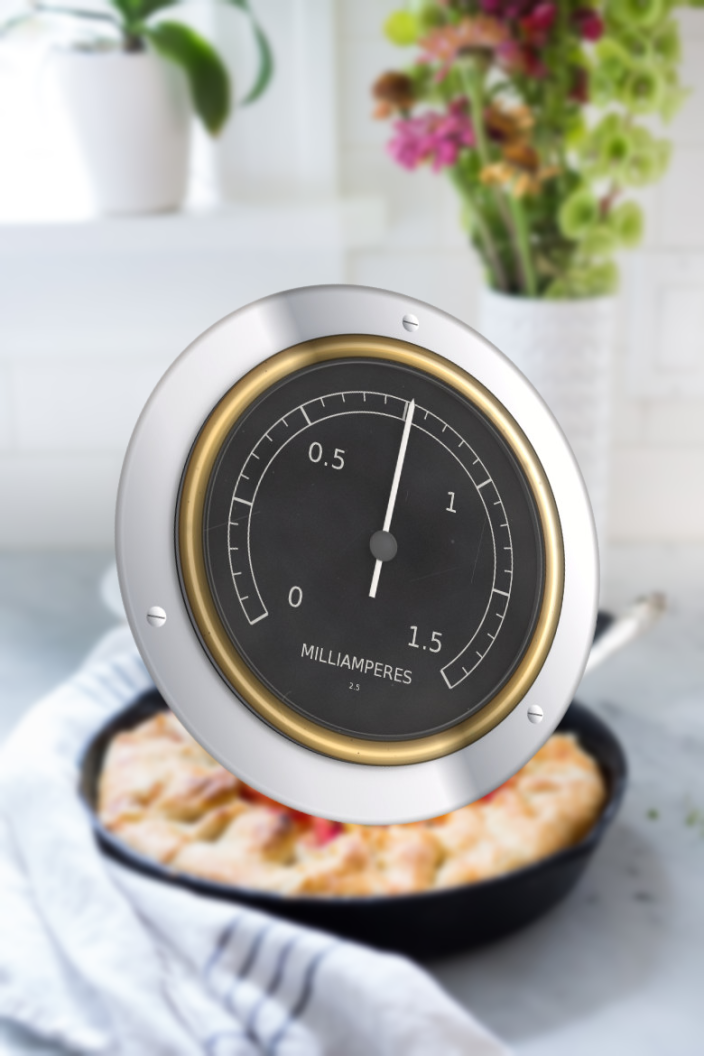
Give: 0.75,mA
